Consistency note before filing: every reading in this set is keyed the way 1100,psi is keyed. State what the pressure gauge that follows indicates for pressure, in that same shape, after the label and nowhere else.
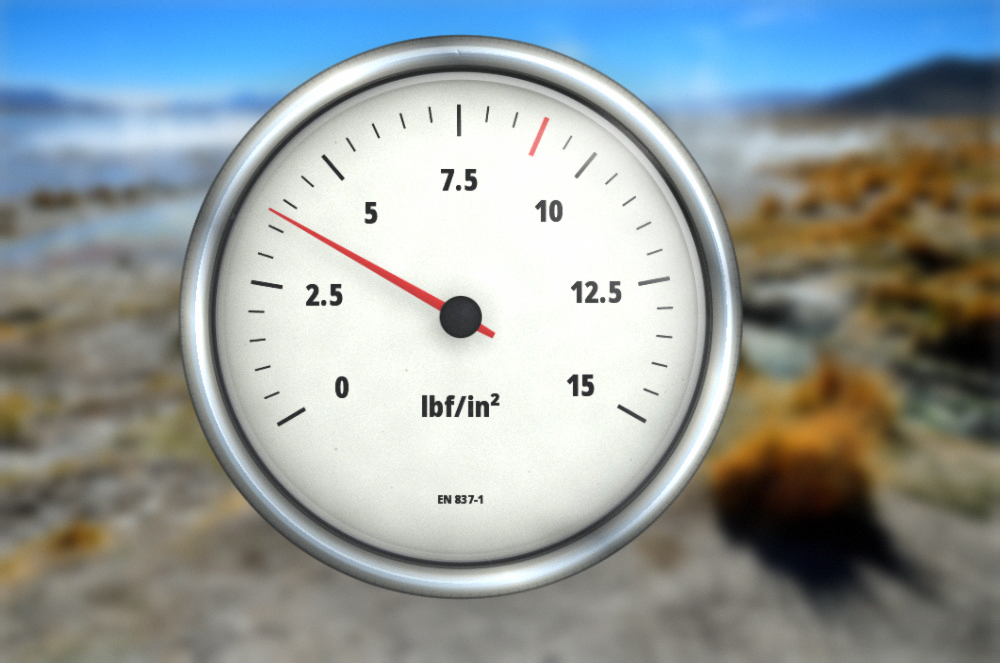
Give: 3.75,psi
